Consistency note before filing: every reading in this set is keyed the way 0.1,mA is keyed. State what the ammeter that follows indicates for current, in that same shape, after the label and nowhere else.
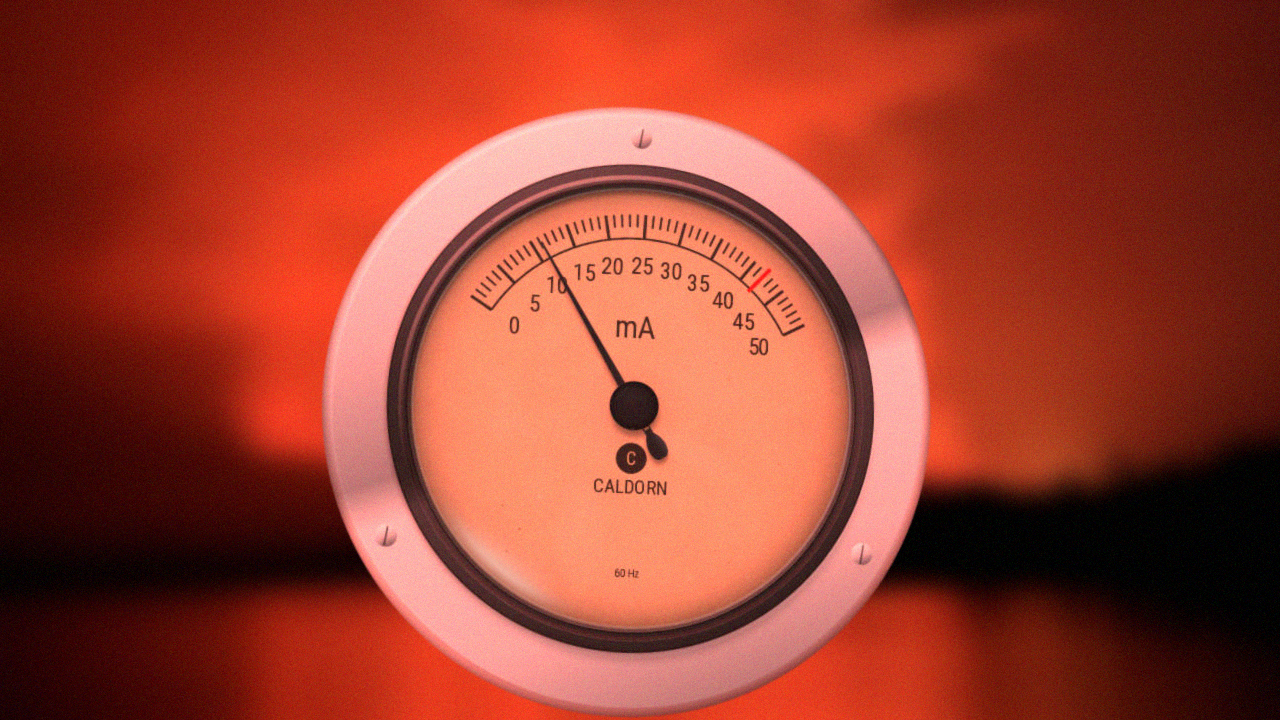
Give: 11,mA
